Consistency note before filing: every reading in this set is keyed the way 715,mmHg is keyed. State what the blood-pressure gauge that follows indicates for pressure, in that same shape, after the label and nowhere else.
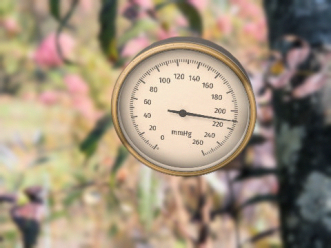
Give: 210,mmHg
